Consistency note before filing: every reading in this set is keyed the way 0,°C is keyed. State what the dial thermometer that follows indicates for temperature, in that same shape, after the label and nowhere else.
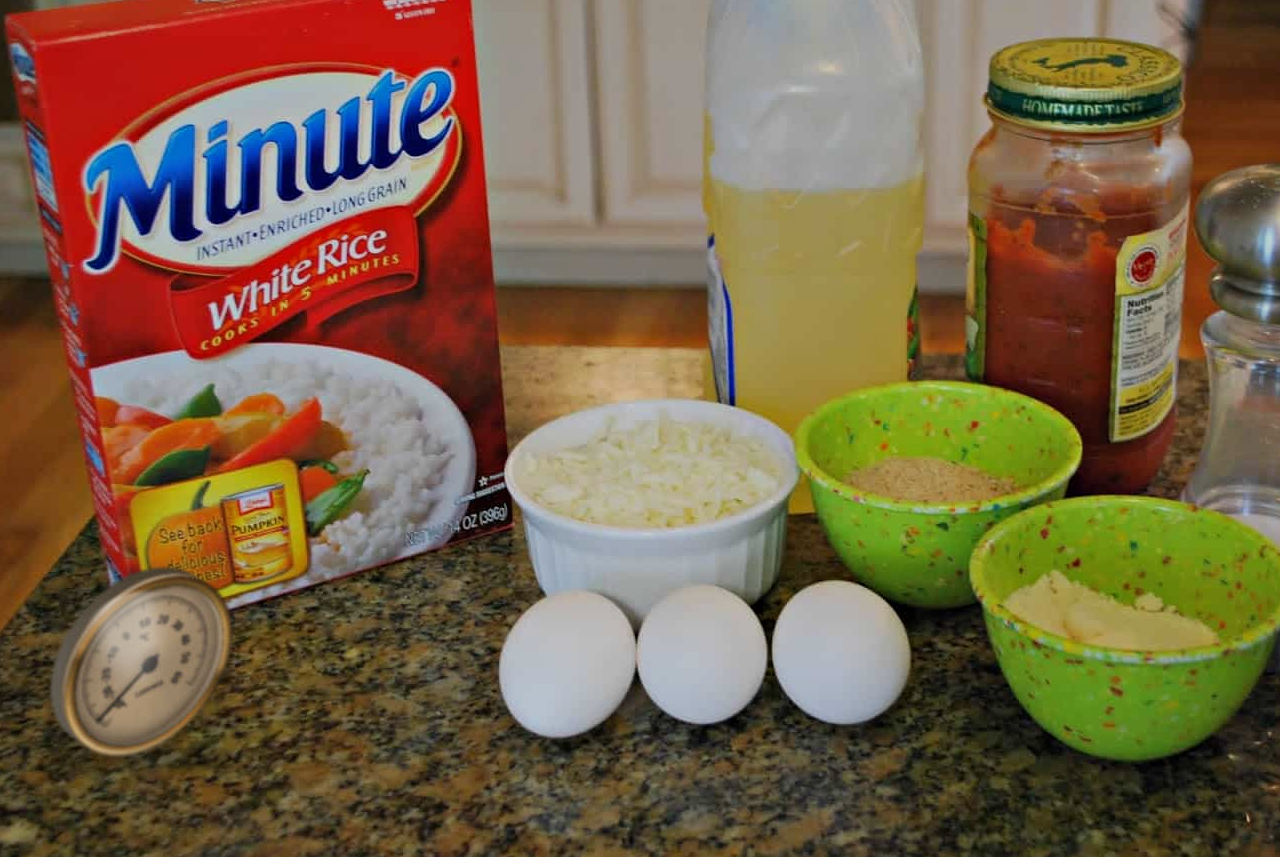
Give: -35,°C
